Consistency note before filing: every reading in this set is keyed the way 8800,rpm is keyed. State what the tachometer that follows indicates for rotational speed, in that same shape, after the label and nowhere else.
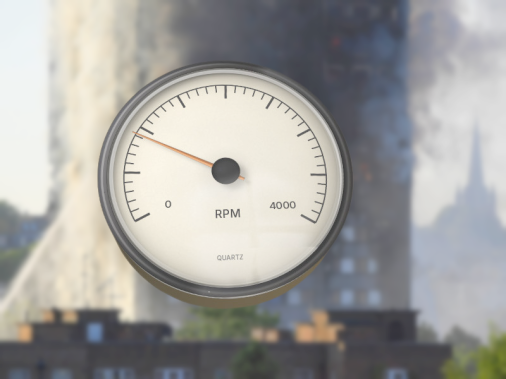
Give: 900,rpm
